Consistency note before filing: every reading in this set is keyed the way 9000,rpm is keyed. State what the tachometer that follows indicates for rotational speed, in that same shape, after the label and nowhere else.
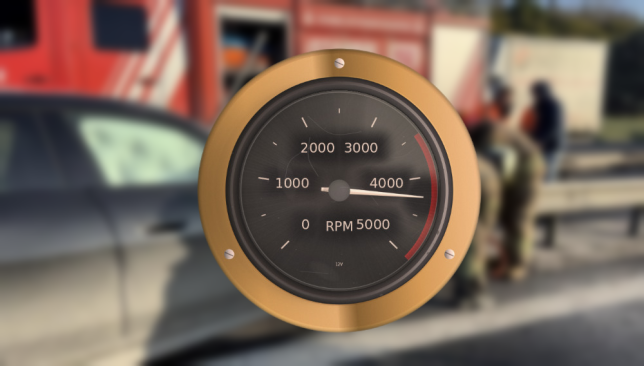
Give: 4250,rpm
